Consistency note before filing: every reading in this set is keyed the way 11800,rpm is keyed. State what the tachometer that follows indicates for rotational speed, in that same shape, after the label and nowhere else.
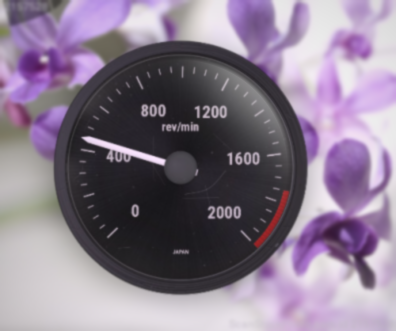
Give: 450,rpm
